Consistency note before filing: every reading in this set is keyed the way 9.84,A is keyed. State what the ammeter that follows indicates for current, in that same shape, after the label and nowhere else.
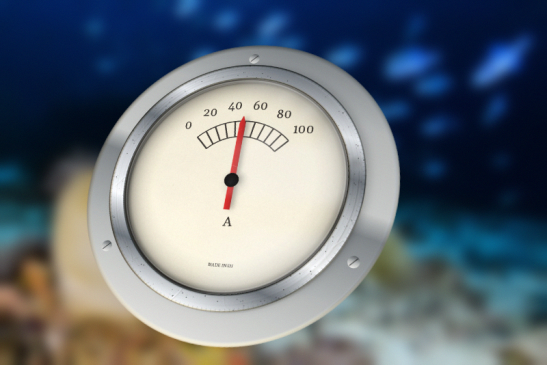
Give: 50,A
